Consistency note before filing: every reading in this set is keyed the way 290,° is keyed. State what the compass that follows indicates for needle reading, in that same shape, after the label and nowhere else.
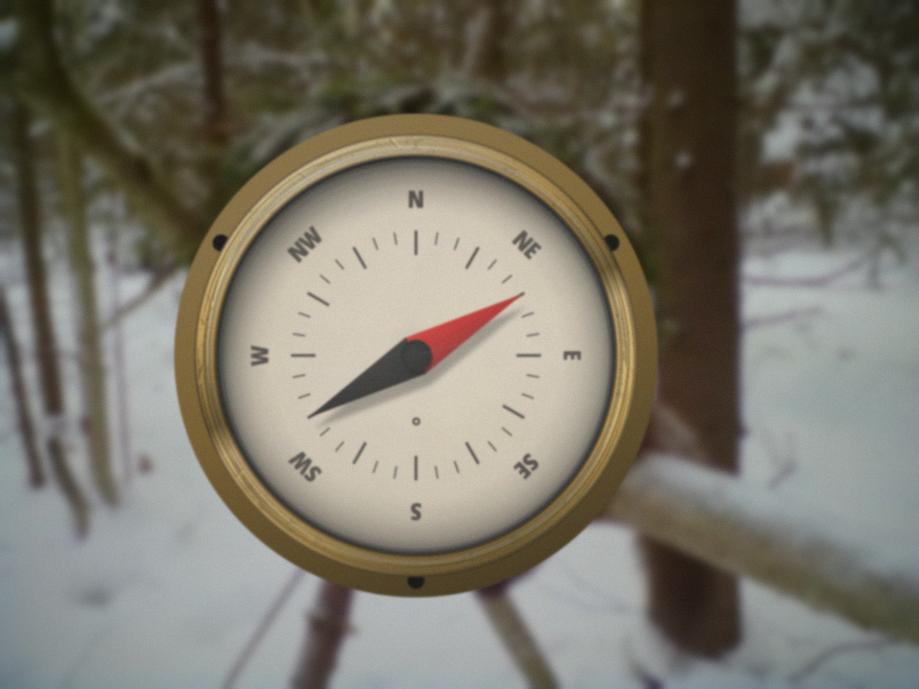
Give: 60,°
